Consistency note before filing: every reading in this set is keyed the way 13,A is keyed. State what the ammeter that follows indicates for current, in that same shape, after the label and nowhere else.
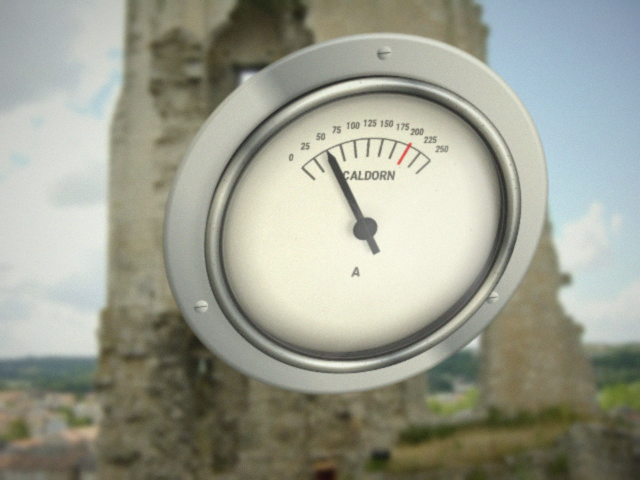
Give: 50,A
